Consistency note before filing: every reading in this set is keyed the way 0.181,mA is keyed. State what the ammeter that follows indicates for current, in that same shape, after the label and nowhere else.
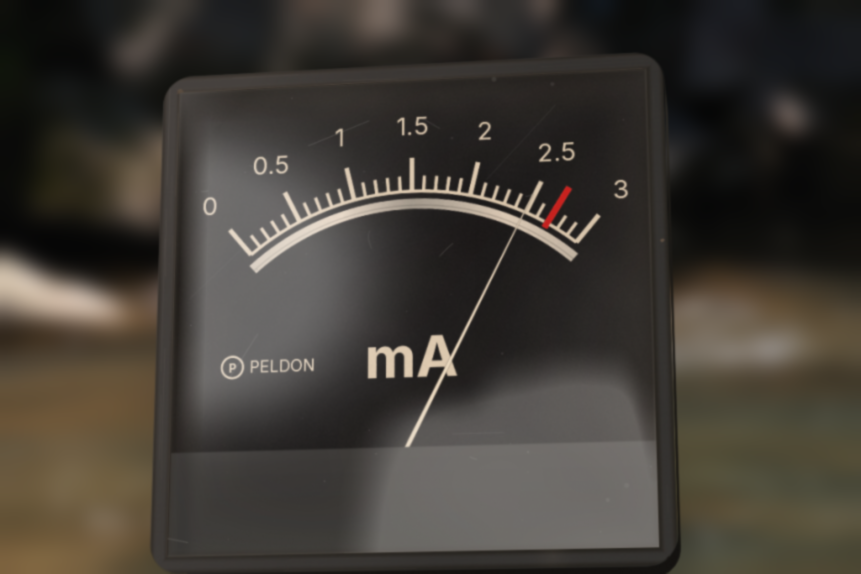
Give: 2.5,mA
